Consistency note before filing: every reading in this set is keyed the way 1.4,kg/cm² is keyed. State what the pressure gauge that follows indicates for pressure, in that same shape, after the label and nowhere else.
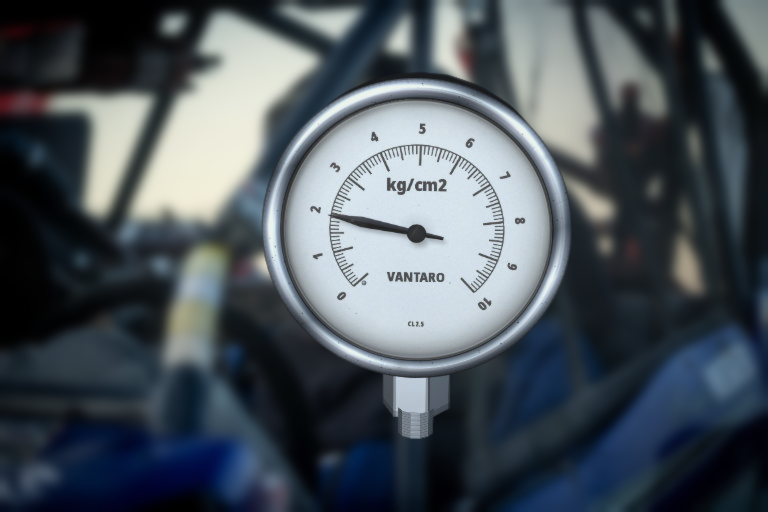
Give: 2,kg/cm²
